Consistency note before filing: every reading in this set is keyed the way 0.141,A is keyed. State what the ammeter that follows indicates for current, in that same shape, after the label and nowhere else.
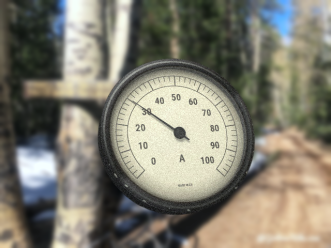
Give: 30,A
